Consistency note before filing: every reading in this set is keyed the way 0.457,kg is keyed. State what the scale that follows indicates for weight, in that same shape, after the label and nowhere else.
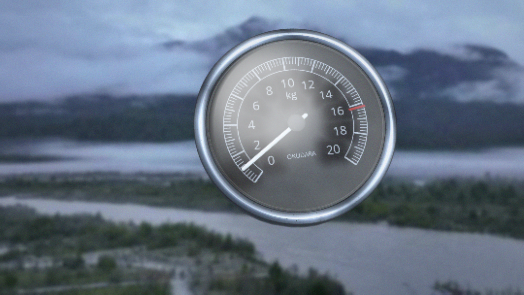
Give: 1,kg
